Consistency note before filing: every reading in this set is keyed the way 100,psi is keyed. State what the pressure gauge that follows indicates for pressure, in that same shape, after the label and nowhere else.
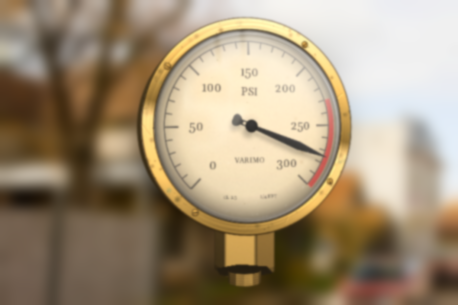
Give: 275,psi
